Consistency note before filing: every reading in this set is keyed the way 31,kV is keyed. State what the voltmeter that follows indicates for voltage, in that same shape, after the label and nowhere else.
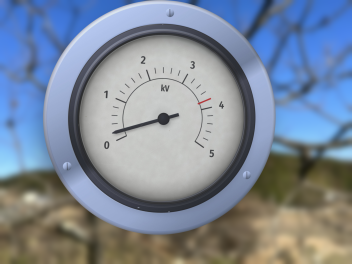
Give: 0.2,kV
